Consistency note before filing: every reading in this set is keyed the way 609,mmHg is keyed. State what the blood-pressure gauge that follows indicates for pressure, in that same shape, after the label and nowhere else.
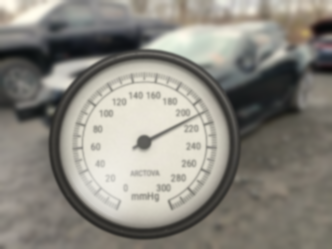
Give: 210,mmHg
